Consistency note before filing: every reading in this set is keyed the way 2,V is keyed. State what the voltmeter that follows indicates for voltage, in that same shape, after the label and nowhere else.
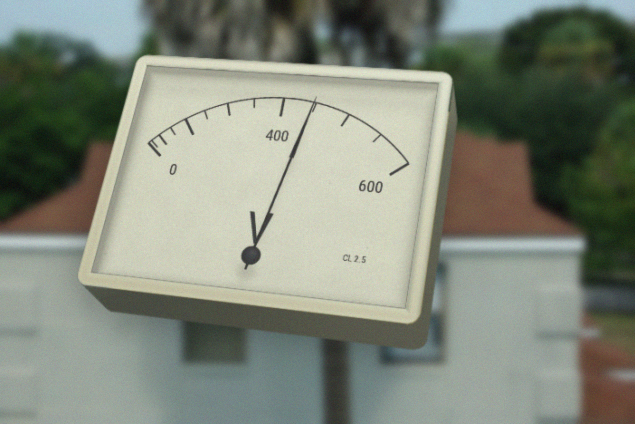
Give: 450,V
